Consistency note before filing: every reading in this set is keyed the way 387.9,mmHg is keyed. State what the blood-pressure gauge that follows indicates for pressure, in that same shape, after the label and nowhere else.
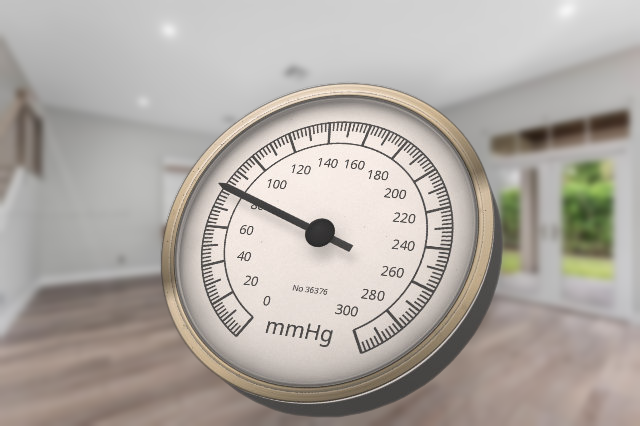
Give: 80,mmHg
